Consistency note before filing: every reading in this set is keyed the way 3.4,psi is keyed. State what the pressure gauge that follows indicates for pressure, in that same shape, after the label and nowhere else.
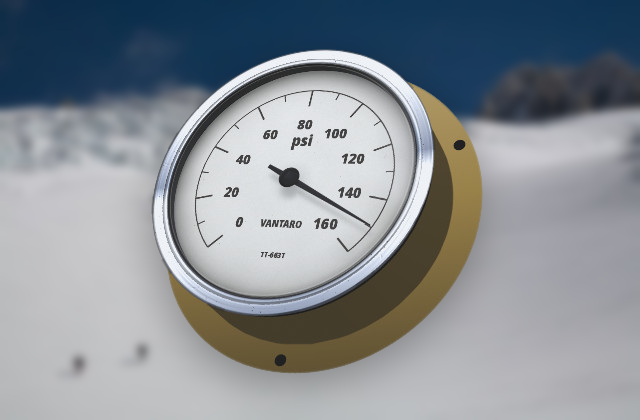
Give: 150,psi
